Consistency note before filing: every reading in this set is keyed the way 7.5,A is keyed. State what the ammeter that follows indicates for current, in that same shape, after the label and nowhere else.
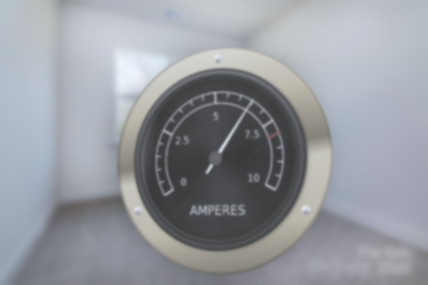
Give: 6.5,A
